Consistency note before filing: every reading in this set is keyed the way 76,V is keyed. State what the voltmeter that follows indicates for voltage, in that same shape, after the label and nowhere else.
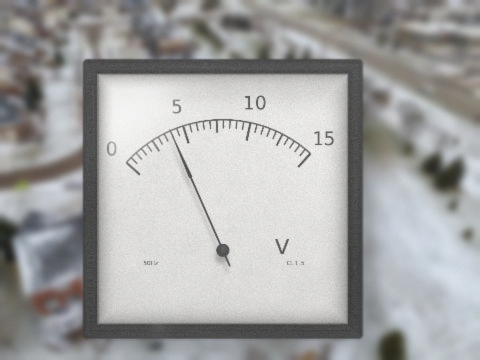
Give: 4,V
